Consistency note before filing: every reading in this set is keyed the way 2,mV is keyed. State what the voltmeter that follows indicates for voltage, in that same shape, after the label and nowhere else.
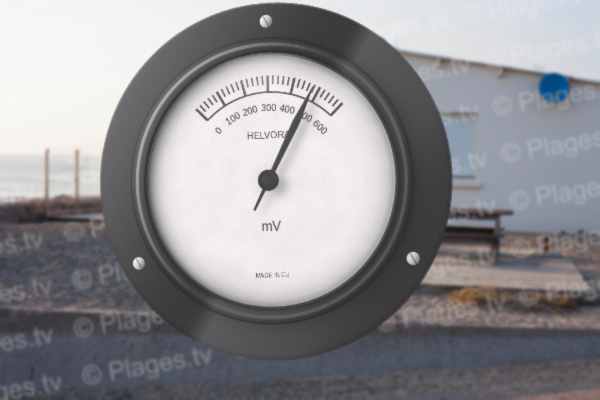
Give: 480,mV
